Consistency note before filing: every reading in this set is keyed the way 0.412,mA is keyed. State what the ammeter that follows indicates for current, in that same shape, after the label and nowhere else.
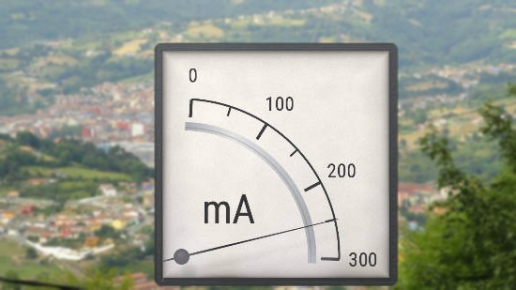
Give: 250,mA
